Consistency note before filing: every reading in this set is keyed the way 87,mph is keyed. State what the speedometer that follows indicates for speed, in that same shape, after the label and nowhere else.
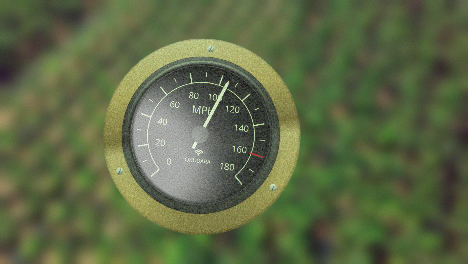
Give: 105,mph
